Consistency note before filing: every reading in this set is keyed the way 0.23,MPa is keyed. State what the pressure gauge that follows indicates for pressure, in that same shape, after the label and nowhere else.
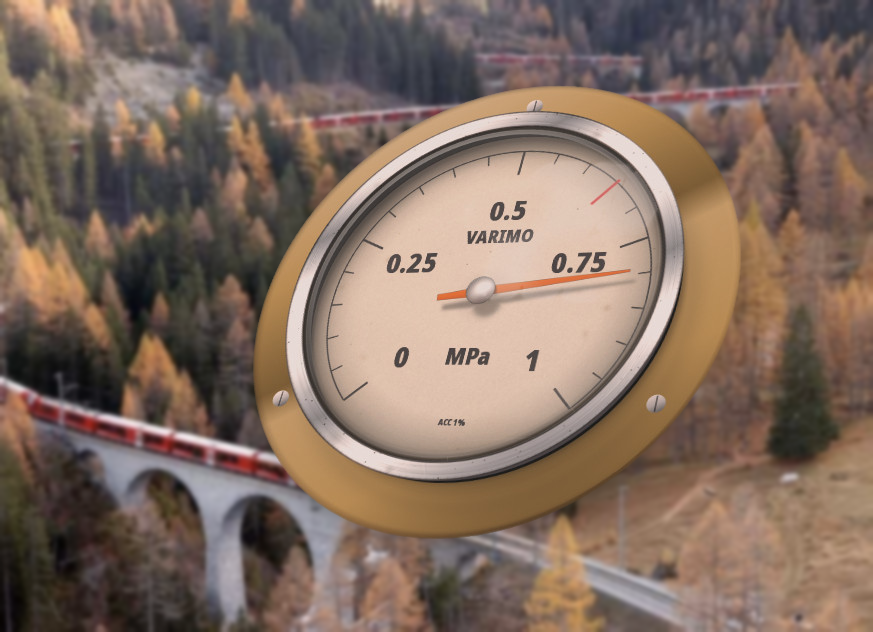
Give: 0.8,MPa
